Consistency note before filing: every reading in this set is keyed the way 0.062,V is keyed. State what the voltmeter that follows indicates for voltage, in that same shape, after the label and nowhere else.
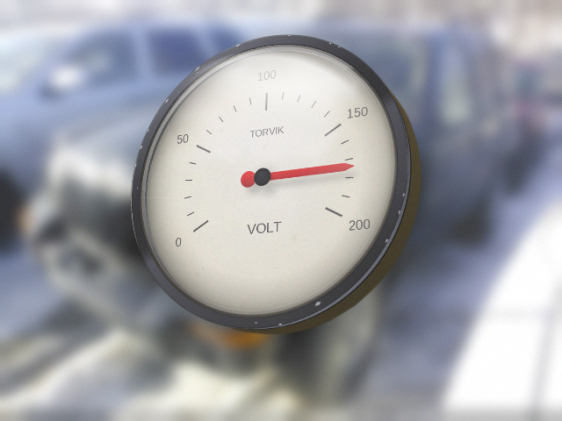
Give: 175,V
